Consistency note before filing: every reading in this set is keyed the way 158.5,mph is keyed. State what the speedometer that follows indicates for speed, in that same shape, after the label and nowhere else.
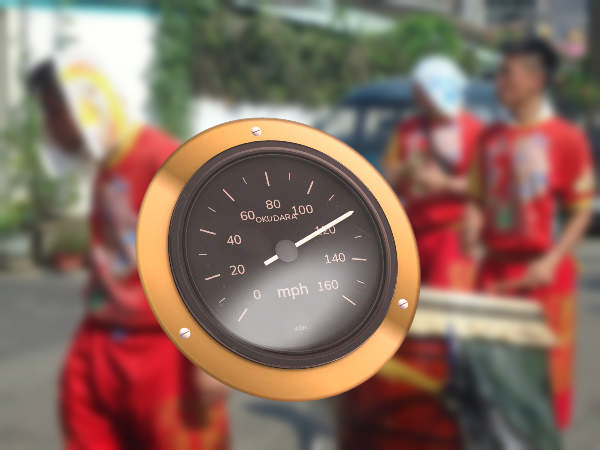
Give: 120,mph
